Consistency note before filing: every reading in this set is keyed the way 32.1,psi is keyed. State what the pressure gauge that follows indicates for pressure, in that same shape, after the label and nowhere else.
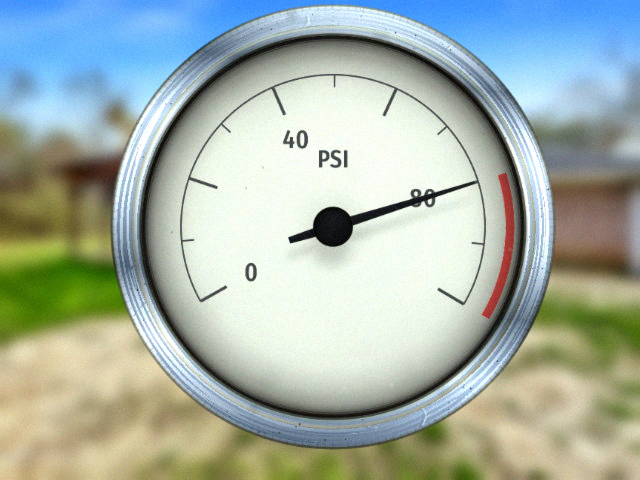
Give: 80,psi
